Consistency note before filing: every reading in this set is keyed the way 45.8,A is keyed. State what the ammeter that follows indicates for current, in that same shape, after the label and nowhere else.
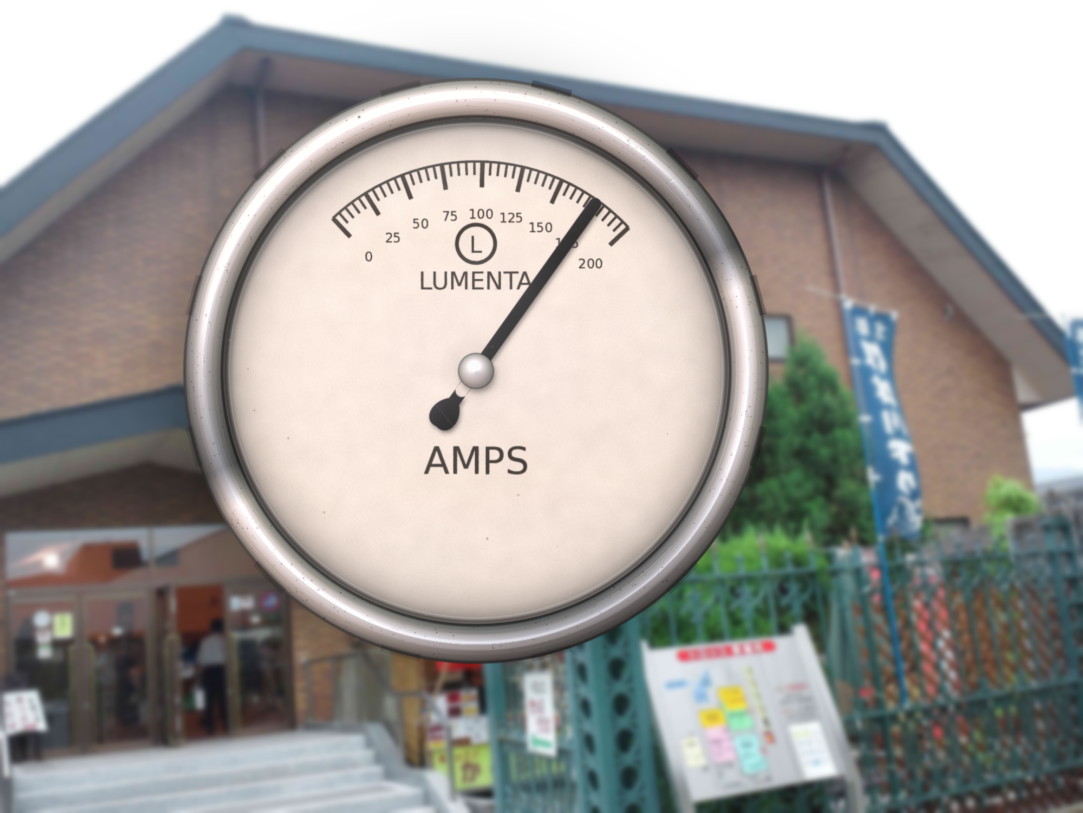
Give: 175,A
